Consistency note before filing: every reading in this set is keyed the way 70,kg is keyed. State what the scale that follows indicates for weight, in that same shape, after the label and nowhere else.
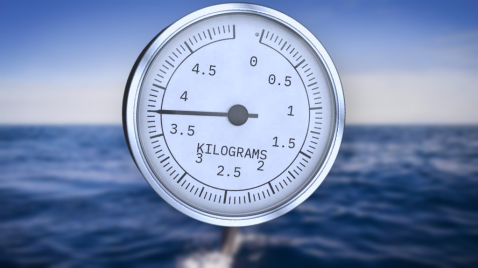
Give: 3.75,kg
